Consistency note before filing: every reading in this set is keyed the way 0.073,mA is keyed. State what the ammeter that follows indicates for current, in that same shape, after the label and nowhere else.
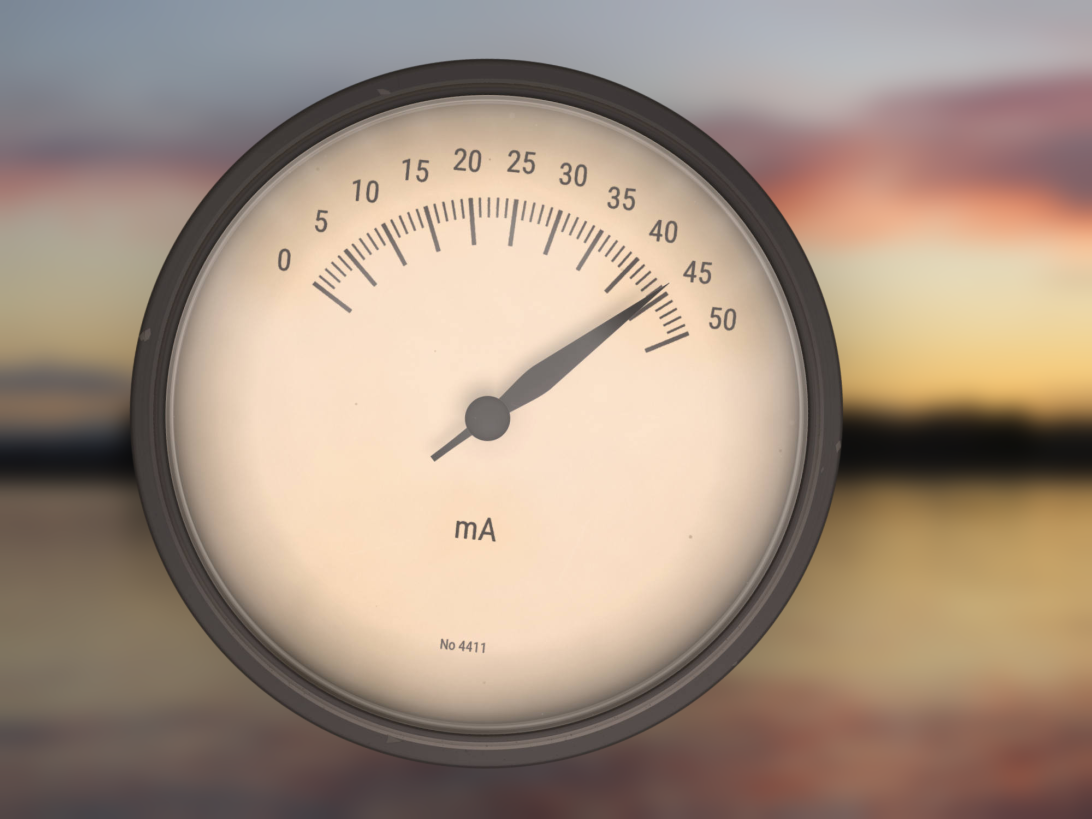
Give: 44,mA
